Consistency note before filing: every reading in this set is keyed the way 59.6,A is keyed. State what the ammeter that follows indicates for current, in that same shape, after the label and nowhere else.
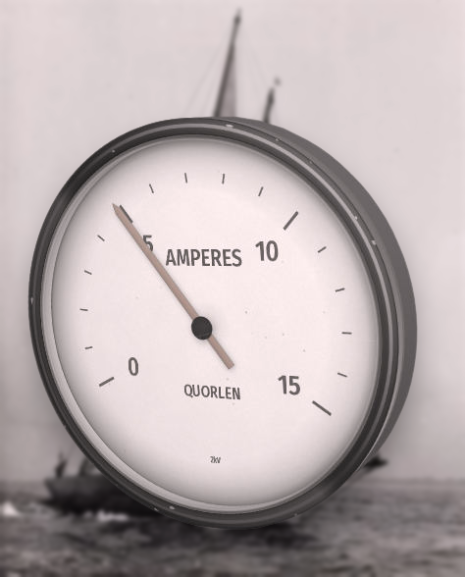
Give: 5,A
